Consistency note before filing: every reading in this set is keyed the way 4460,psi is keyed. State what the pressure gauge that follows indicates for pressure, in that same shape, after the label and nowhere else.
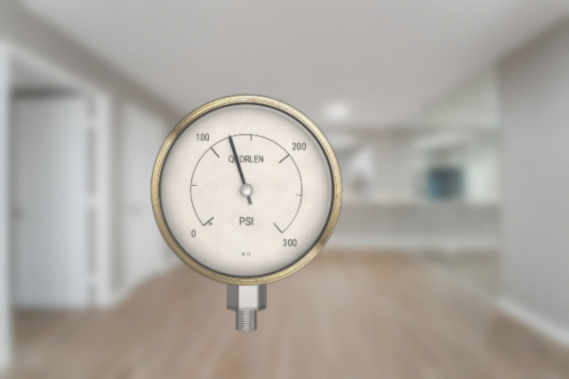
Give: 125,psi
